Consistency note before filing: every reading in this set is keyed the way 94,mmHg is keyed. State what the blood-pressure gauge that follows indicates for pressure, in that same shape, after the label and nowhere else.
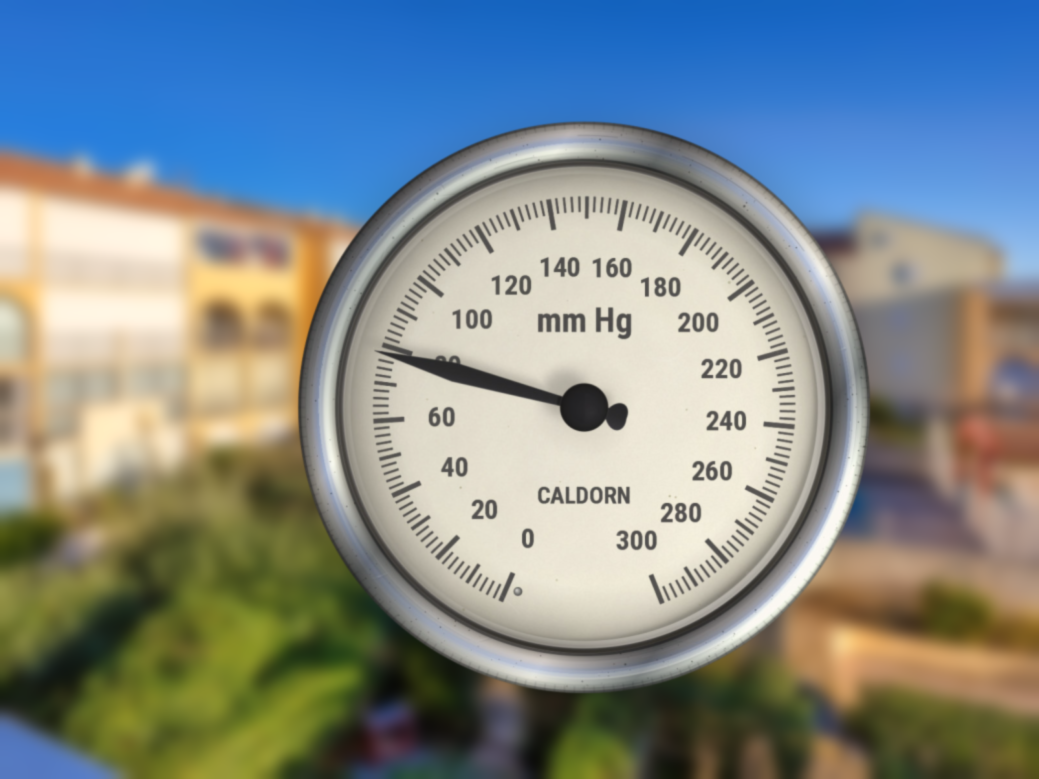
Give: 78,mmHg
